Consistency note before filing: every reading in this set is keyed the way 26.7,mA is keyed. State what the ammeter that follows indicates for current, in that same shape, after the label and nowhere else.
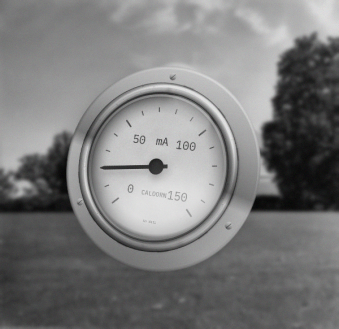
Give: 20,mA
